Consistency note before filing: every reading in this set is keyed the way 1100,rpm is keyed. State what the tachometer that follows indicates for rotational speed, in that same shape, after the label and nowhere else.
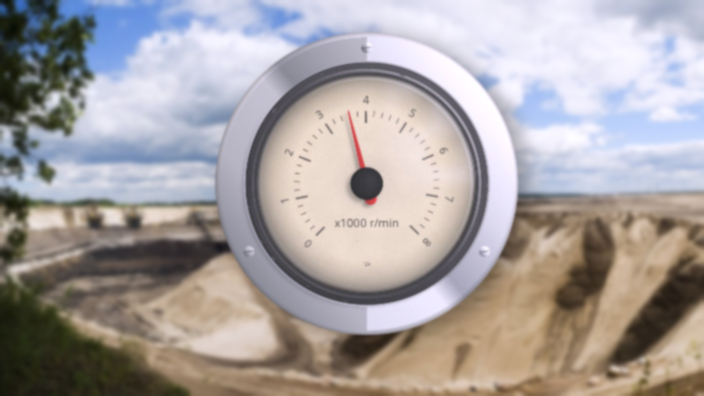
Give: 3600,rpm
